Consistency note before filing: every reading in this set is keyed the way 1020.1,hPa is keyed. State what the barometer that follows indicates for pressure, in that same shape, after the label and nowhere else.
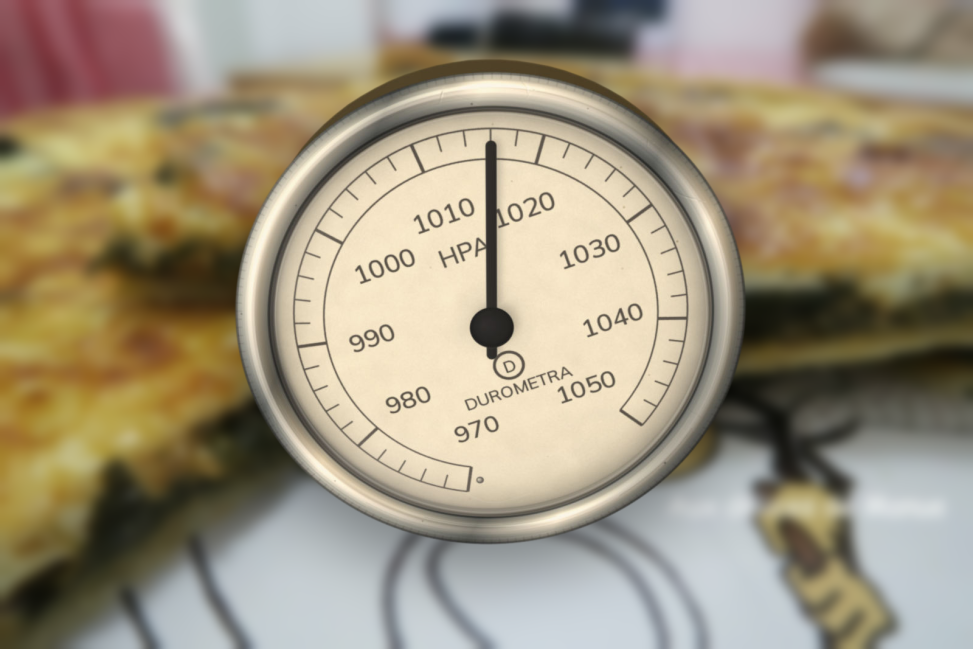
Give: 1016,hPa
